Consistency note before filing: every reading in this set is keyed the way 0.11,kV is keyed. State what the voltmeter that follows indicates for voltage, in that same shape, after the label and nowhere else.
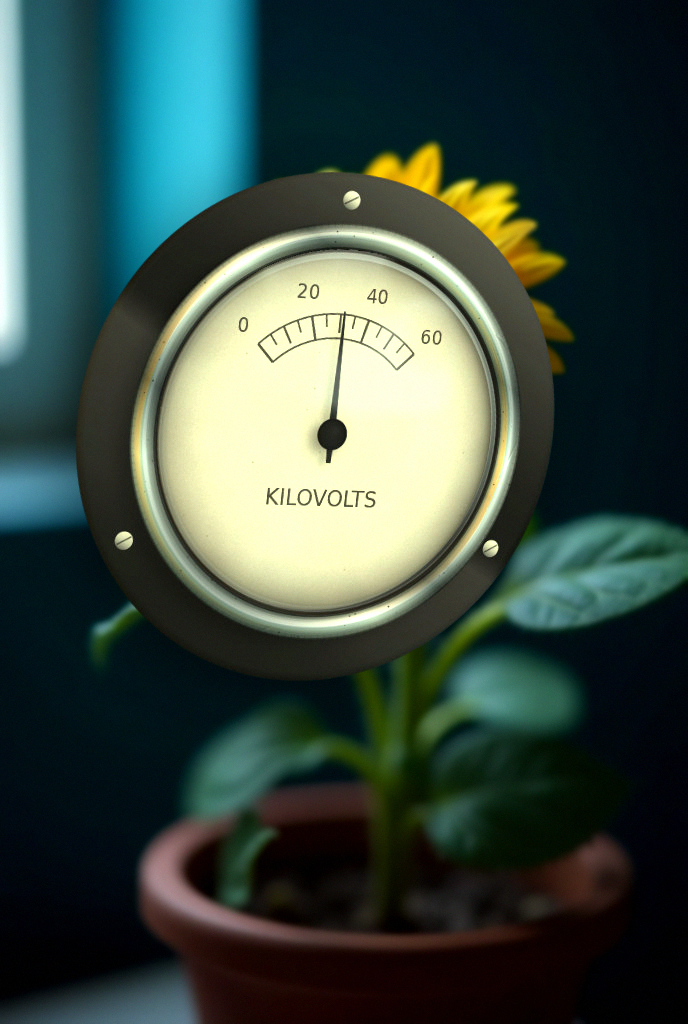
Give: 30,kV
